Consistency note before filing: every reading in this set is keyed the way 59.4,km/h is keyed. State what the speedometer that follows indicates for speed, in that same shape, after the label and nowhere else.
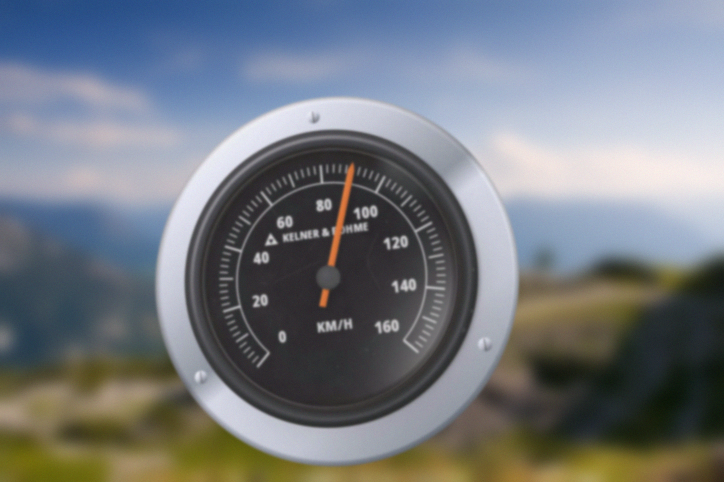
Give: 90,km/h
